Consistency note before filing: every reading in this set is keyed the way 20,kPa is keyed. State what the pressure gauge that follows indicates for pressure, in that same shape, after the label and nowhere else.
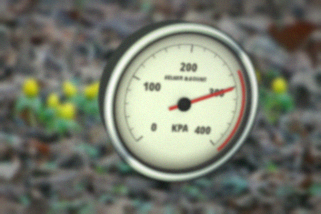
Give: 300,kPa
